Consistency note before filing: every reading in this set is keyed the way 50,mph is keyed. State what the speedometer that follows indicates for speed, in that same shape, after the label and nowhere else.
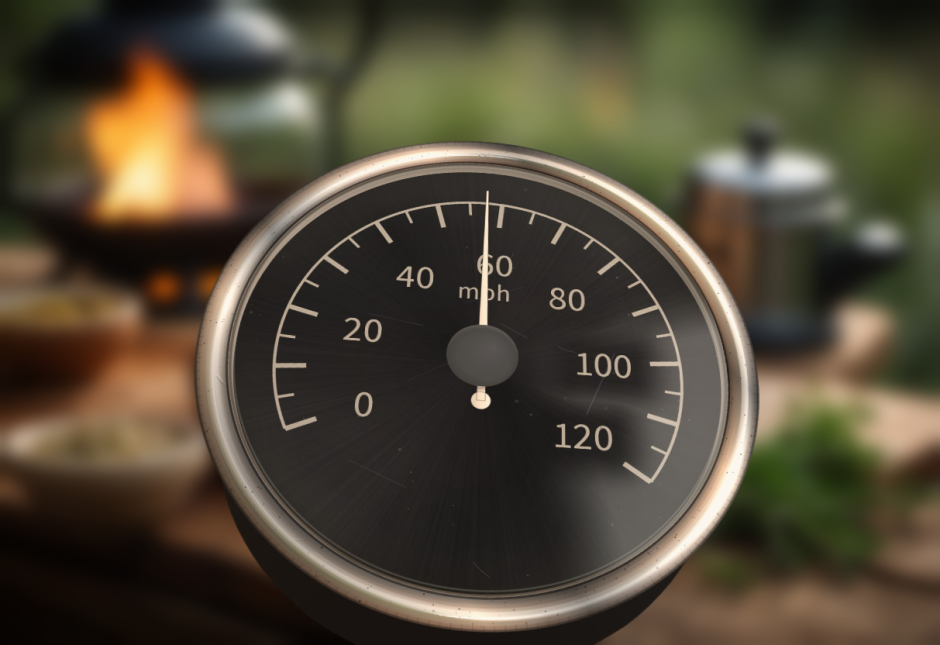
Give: 57.5,mph
